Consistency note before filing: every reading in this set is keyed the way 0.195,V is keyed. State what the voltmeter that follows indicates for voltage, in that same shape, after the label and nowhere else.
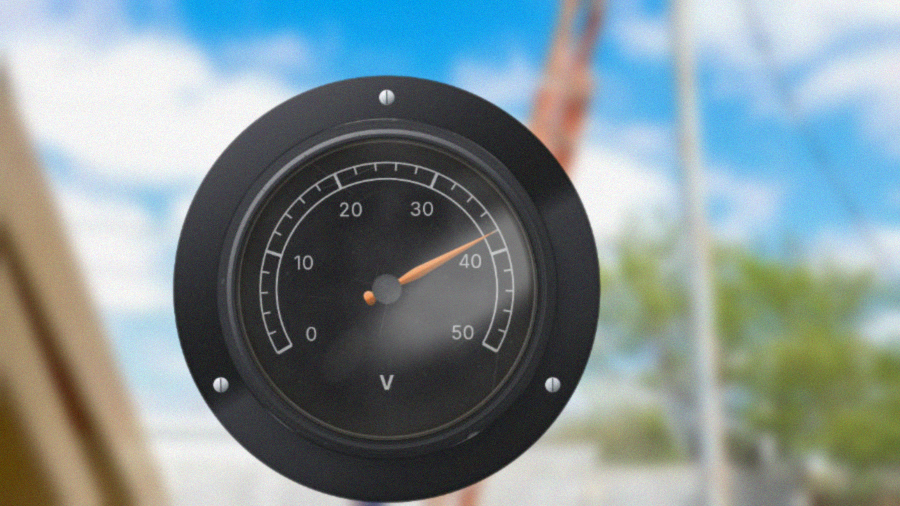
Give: 38,V
